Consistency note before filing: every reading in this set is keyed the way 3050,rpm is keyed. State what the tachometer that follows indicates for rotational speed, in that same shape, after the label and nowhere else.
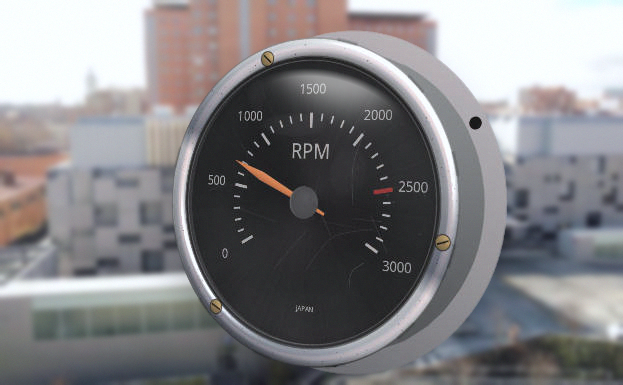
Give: 700,rpm
